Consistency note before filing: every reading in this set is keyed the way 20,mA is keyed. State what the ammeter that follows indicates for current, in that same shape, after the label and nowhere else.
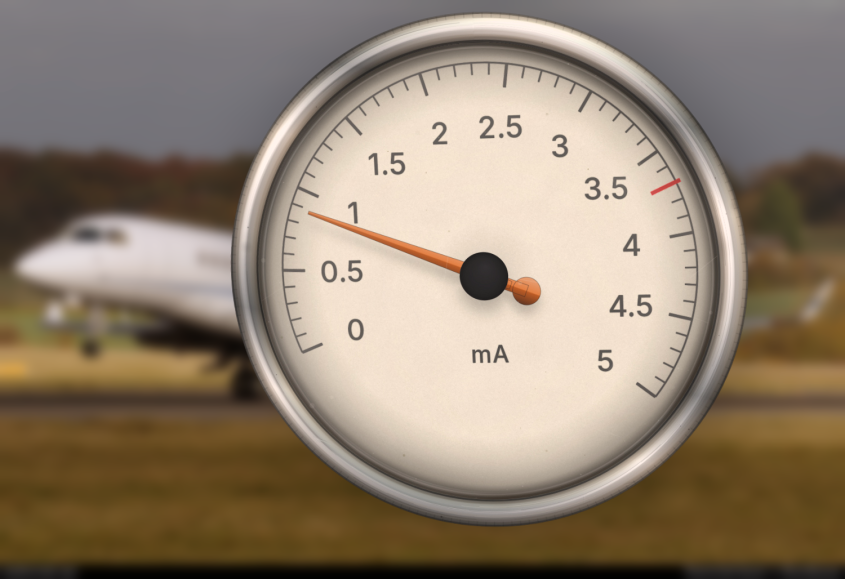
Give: 0.9,mA
